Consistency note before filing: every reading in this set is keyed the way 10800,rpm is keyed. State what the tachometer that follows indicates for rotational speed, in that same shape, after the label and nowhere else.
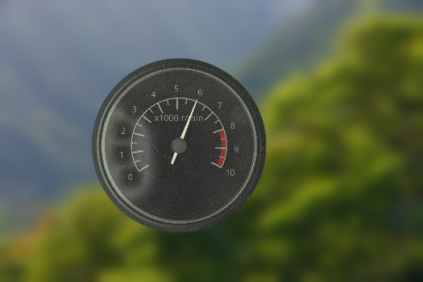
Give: 6000,rpm
